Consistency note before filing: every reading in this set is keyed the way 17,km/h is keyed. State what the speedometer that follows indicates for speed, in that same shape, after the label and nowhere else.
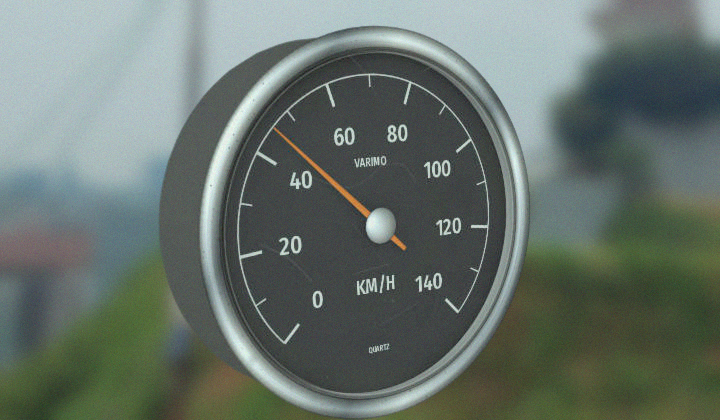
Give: 45,km/h
